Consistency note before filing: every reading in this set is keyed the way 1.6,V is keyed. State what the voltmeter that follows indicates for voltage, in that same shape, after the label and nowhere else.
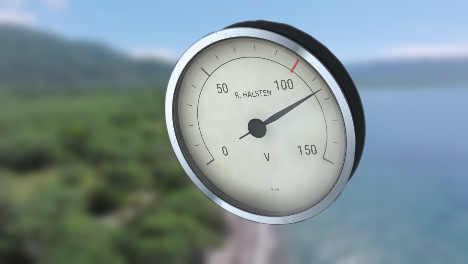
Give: 115,V
